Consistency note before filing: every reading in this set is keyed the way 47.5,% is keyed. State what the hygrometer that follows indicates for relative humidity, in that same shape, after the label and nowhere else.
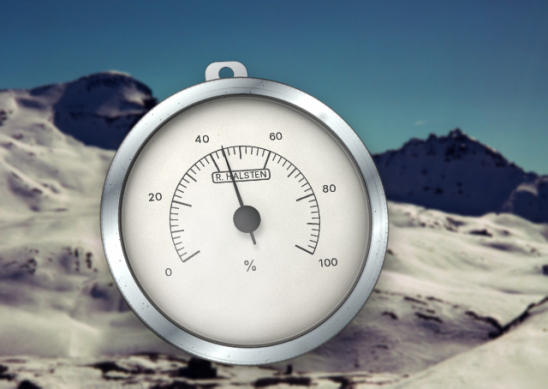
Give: 44,%
